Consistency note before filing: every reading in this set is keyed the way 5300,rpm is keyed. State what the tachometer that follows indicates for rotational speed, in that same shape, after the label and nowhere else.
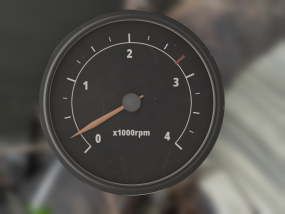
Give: 250,rpm
